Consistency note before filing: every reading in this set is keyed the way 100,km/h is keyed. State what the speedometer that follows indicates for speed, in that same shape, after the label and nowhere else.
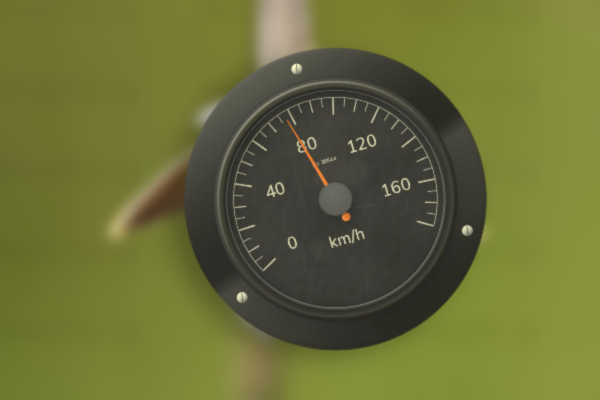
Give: 77.5,km/h
